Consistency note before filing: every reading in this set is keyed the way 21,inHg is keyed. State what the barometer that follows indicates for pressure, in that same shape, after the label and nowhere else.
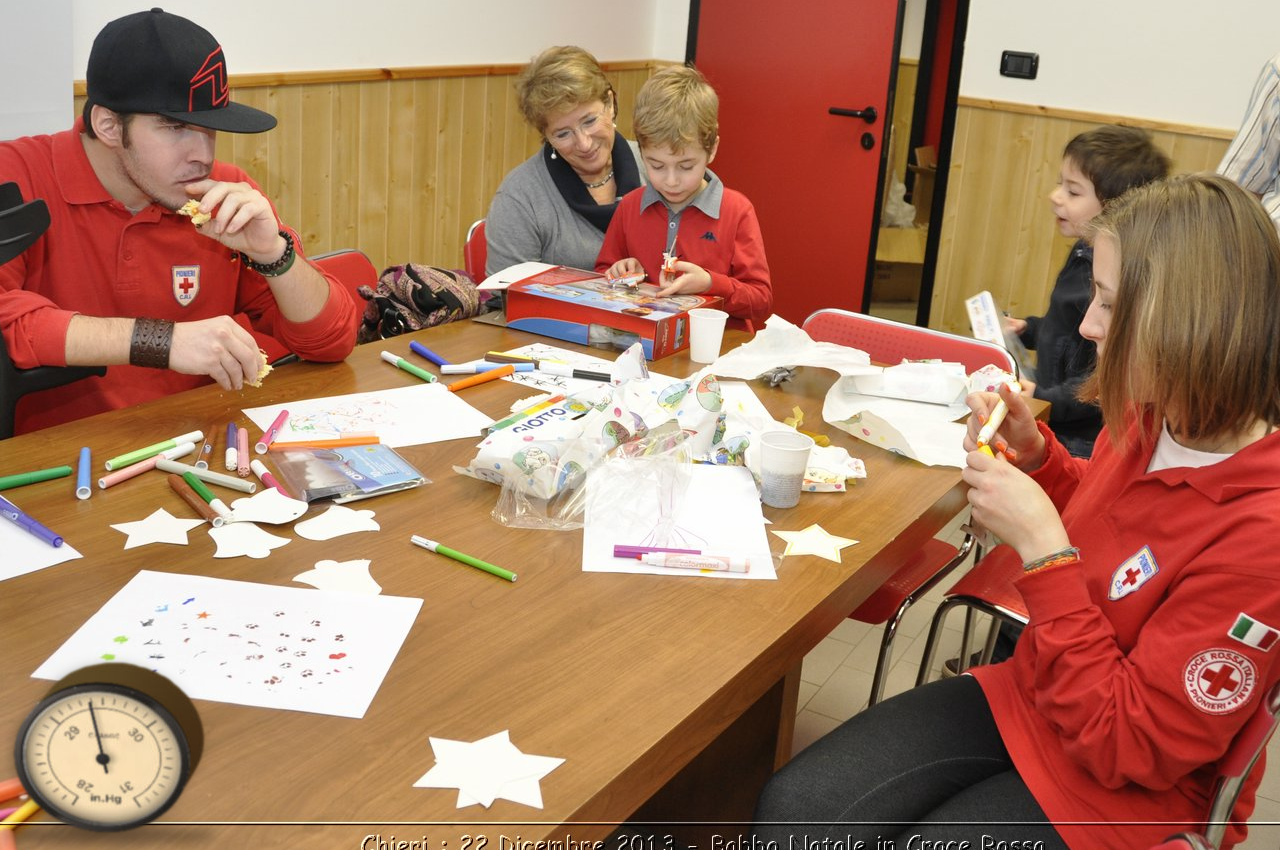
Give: 29.4,inHg
